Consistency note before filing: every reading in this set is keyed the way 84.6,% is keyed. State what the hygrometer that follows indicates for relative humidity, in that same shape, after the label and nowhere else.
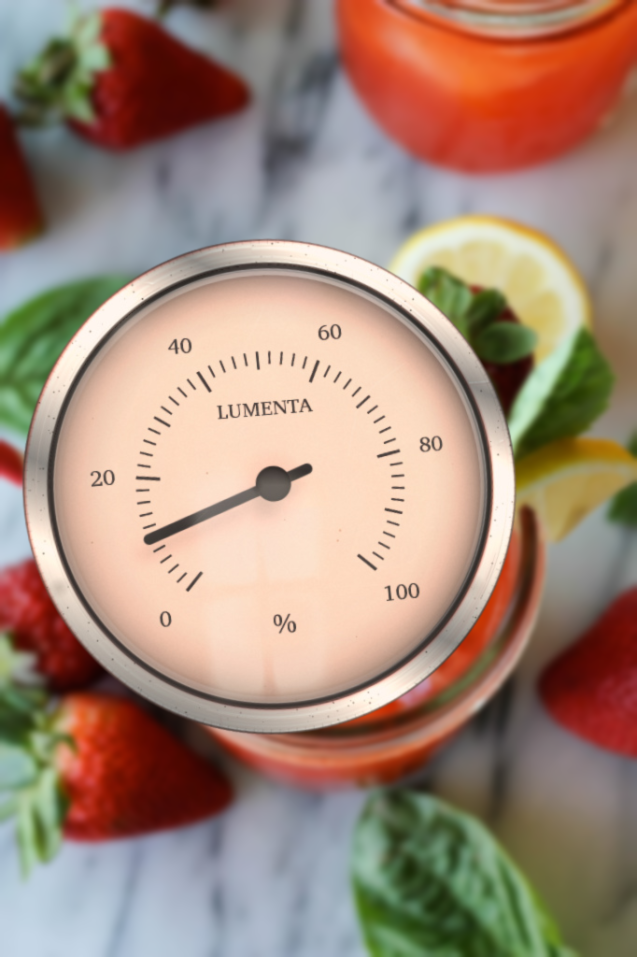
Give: 10,%
